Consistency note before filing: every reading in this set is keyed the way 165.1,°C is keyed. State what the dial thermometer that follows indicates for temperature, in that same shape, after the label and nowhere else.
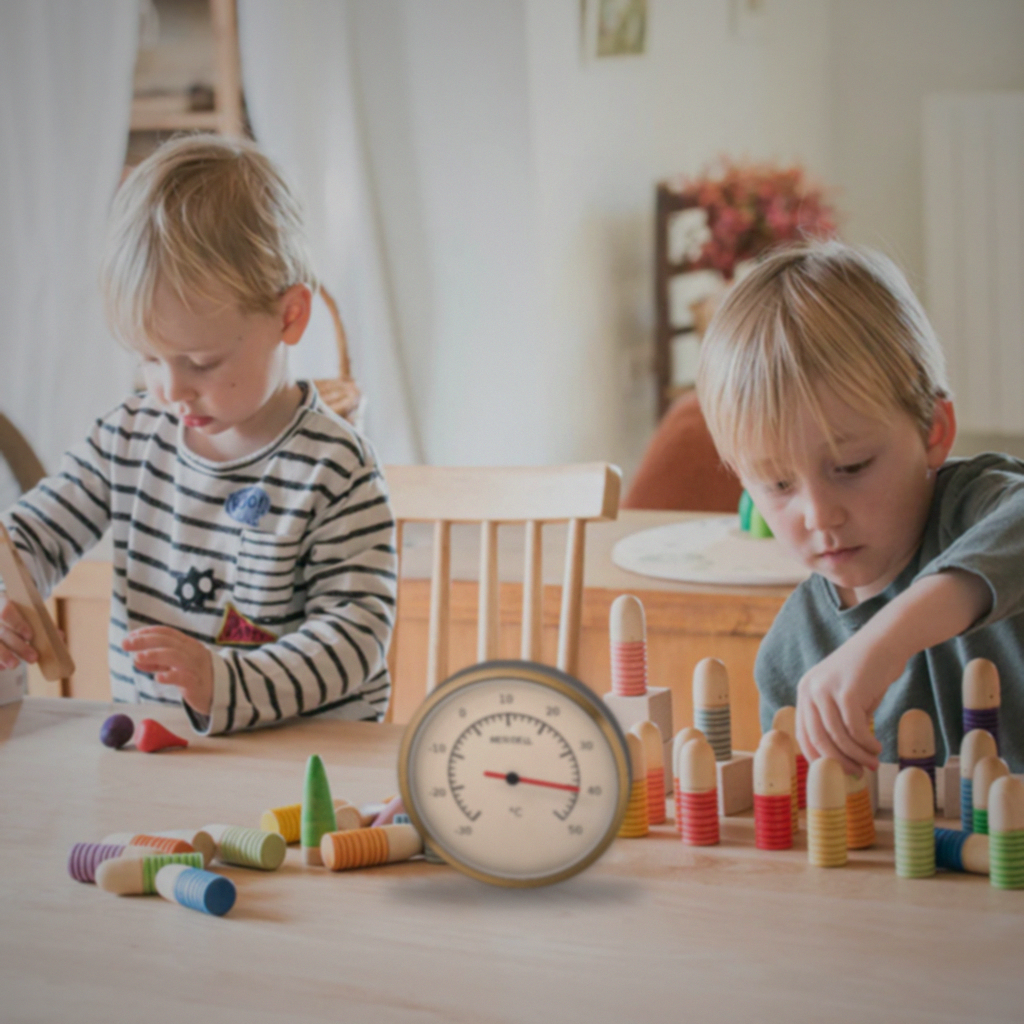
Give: 40,°C
